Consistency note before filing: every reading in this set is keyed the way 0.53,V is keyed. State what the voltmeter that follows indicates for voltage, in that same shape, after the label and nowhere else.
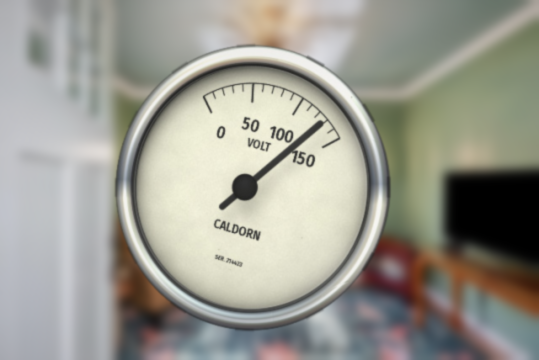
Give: 130,V
